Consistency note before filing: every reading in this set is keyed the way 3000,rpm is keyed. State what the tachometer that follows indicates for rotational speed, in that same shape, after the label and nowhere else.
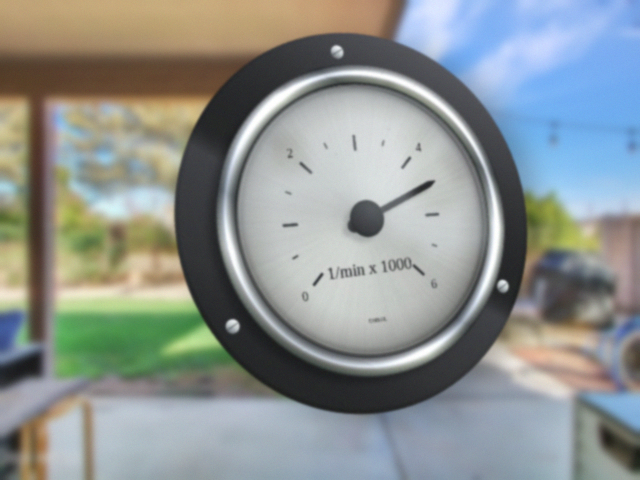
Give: 4500,rpm
